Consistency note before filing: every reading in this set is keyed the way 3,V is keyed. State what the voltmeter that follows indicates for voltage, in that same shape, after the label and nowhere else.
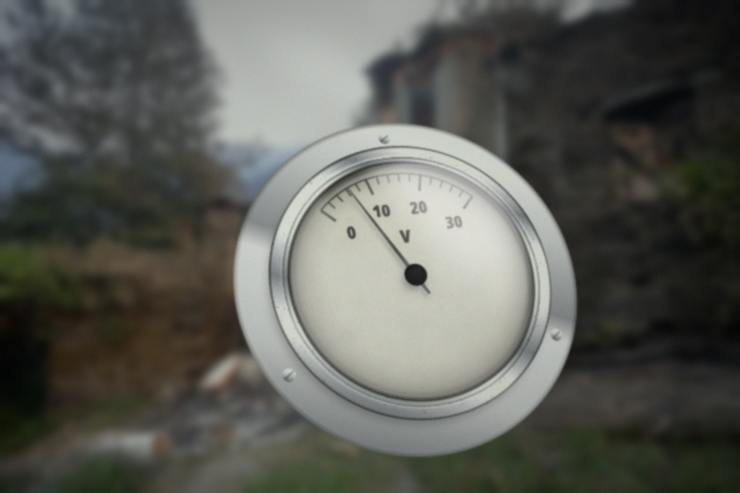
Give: 6,V
